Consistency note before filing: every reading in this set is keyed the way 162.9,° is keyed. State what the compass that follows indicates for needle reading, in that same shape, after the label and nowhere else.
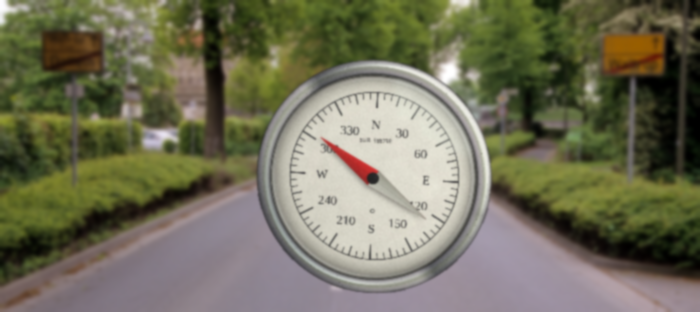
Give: 305,°
